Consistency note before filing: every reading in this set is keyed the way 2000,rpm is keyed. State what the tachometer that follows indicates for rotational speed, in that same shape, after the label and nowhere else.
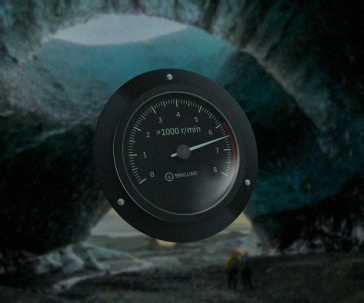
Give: 6500,rpm
